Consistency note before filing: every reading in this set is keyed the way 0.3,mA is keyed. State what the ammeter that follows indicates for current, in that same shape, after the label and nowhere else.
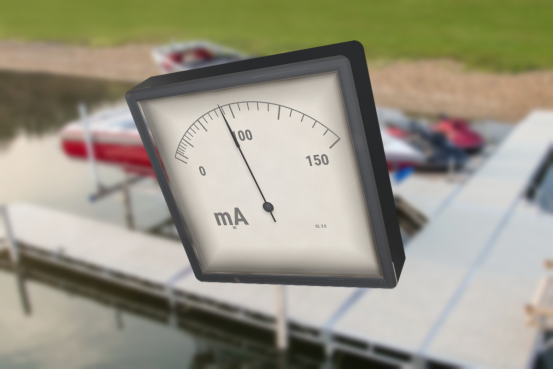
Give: 95,mA
